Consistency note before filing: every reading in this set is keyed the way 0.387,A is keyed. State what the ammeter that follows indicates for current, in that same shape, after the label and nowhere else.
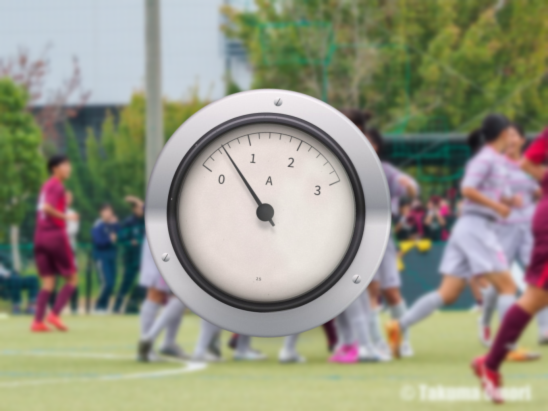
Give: 0.5,A
